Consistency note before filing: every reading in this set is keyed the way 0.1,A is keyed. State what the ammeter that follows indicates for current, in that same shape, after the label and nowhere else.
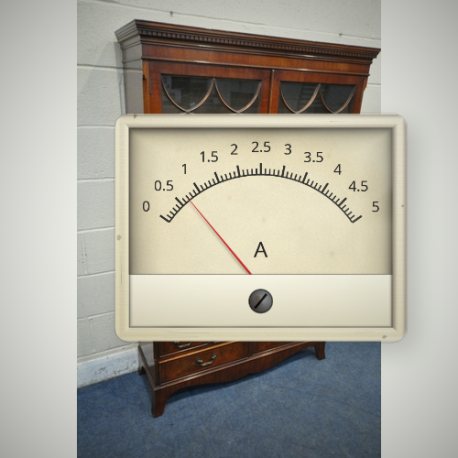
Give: 0.7,A
